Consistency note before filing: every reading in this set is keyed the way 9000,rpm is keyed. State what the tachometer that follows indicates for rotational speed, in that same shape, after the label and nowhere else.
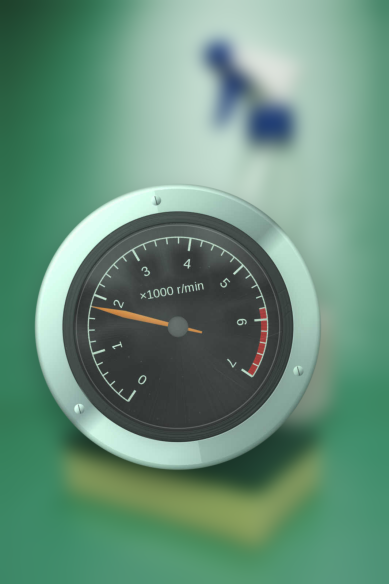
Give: 1800,rpm
